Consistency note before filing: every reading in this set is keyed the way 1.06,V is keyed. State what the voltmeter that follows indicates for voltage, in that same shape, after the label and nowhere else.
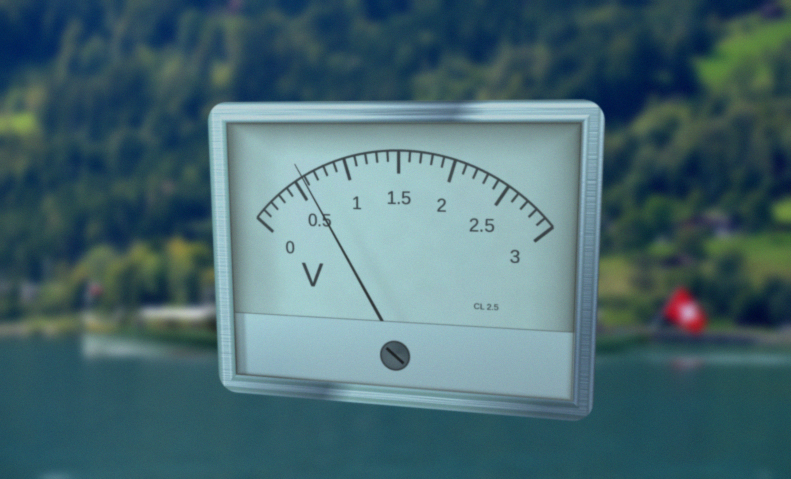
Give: 0.6,V
